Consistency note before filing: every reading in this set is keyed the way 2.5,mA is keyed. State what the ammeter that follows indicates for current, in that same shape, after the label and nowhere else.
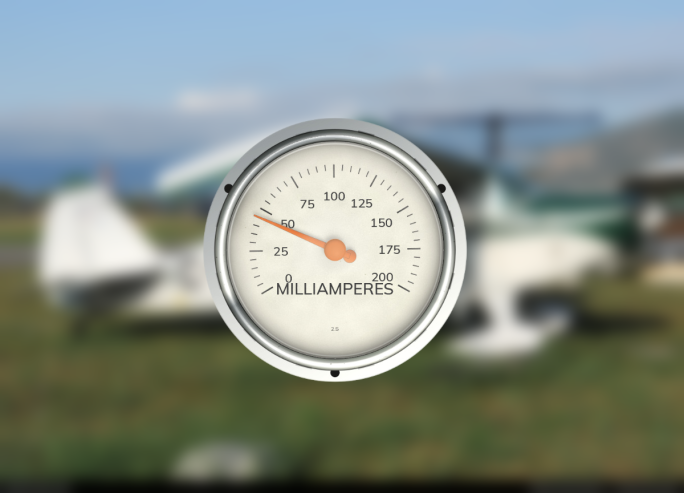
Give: 45,mA
